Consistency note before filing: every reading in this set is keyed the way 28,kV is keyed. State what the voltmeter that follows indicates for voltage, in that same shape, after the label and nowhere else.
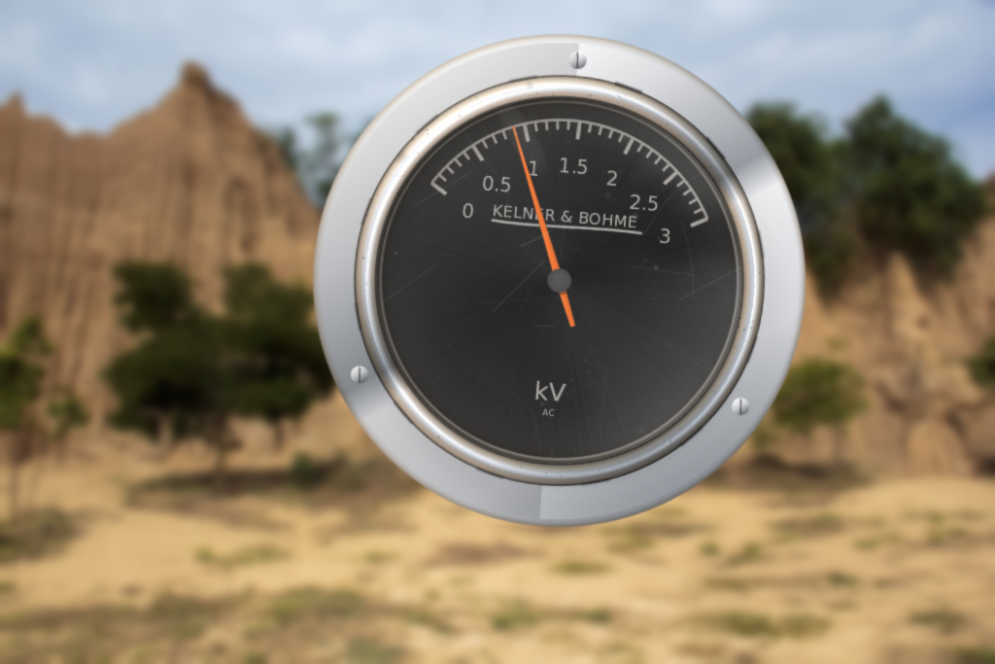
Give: 0.9,kV
